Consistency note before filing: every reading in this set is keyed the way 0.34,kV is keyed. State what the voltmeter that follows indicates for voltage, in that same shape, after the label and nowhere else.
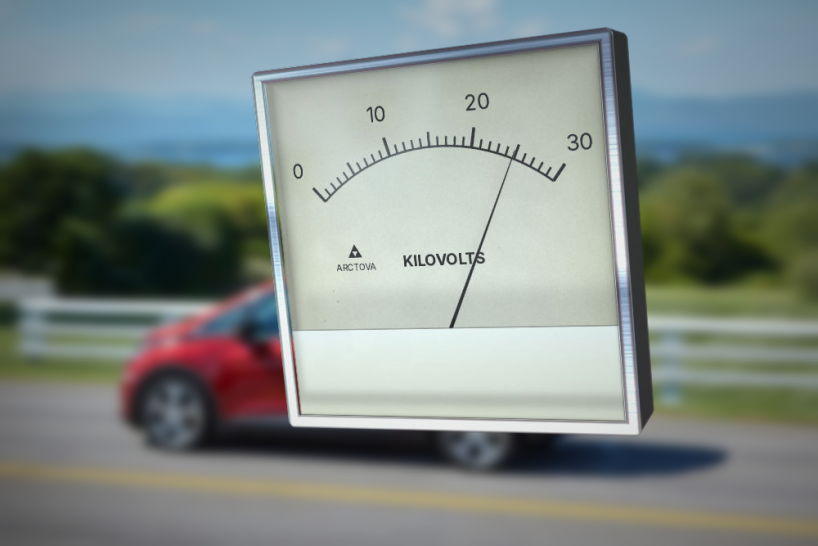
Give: 25,kV
